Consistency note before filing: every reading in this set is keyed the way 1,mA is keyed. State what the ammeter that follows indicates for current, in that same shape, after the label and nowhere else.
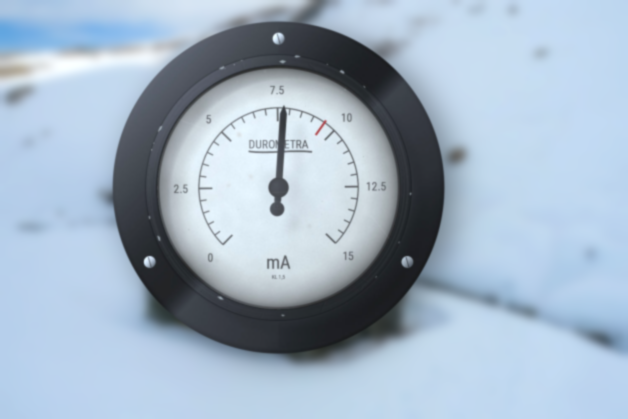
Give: 7.75,mA
